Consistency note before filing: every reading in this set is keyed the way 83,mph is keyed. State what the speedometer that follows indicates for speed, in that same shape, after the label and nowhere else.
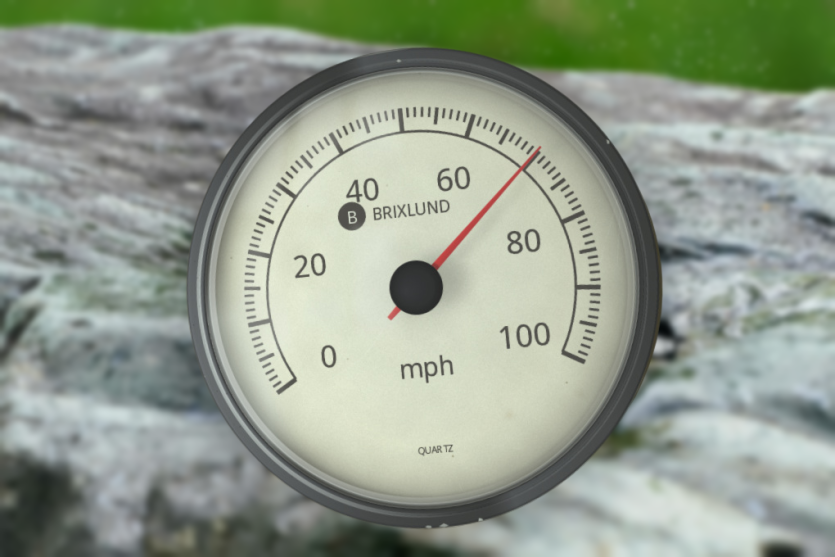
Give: 70,mph
